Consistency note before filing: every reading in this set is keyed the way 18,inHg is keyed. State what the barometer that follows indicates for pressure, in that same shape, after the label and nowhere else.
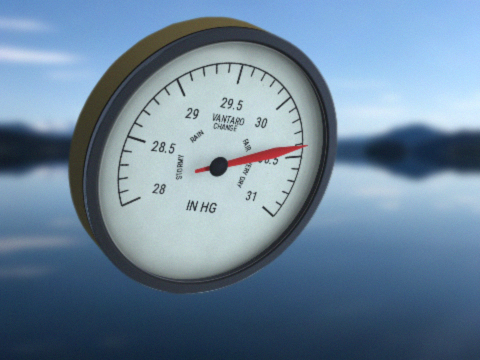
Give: 30.4,inHg
